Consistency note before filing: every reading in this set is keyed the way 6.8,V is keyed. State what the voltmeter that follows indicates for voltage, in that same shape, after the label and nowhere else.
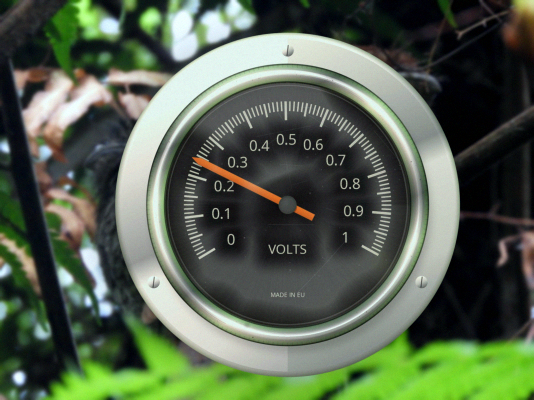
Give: 0.24,V
